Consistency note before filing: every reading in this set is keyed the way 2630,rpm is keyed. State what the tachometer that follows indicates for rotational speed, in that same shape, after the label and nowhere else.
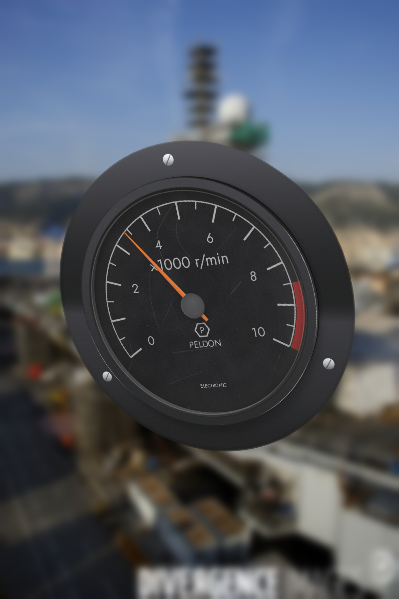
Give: 3500,rpm
